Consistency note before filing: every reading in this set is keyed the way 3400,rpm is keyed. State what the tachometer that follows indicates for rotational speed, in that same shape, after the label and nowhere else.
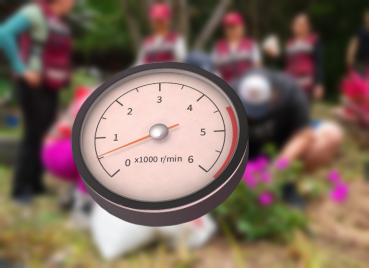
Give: 500,rpm
